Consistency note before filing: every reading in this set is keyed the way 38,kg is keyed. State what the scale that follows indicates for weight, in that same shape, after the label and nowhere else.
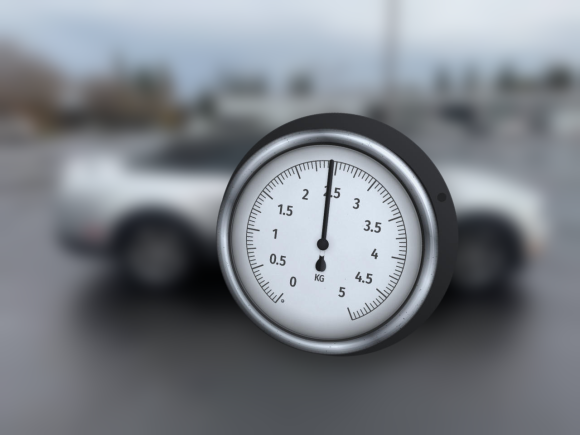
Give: 2.45,kg
